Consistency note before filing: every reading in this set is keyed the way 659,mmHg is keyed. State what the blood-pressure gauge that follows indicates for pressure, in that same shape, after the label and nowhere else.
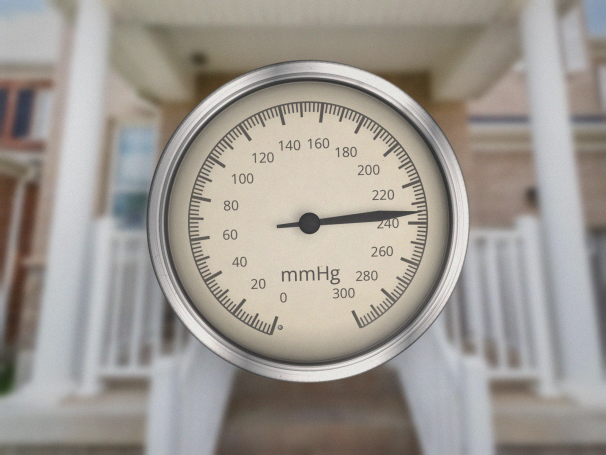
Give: 234,mmHg
